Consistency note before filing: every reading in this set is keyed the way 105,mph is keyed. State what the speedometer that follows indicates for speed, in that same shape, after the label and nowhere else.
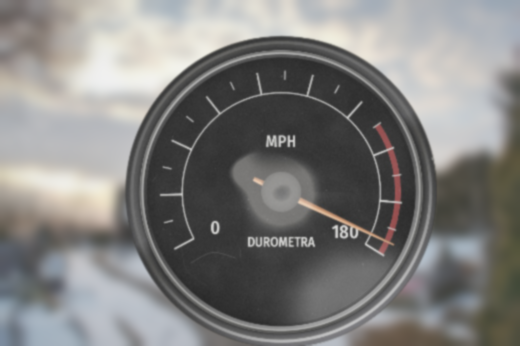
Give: 175,mph
